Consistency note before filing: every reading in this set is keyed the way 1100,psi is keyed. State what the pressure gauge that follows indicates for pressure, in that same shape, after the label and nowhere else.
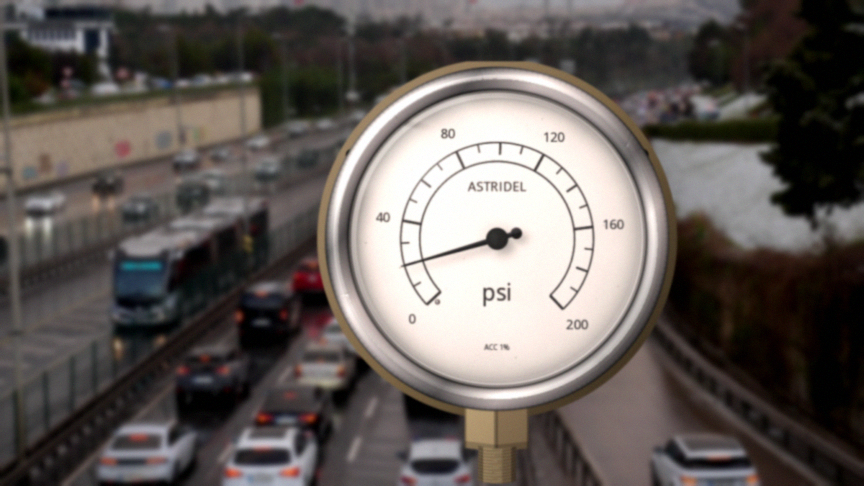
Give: 20,psi
